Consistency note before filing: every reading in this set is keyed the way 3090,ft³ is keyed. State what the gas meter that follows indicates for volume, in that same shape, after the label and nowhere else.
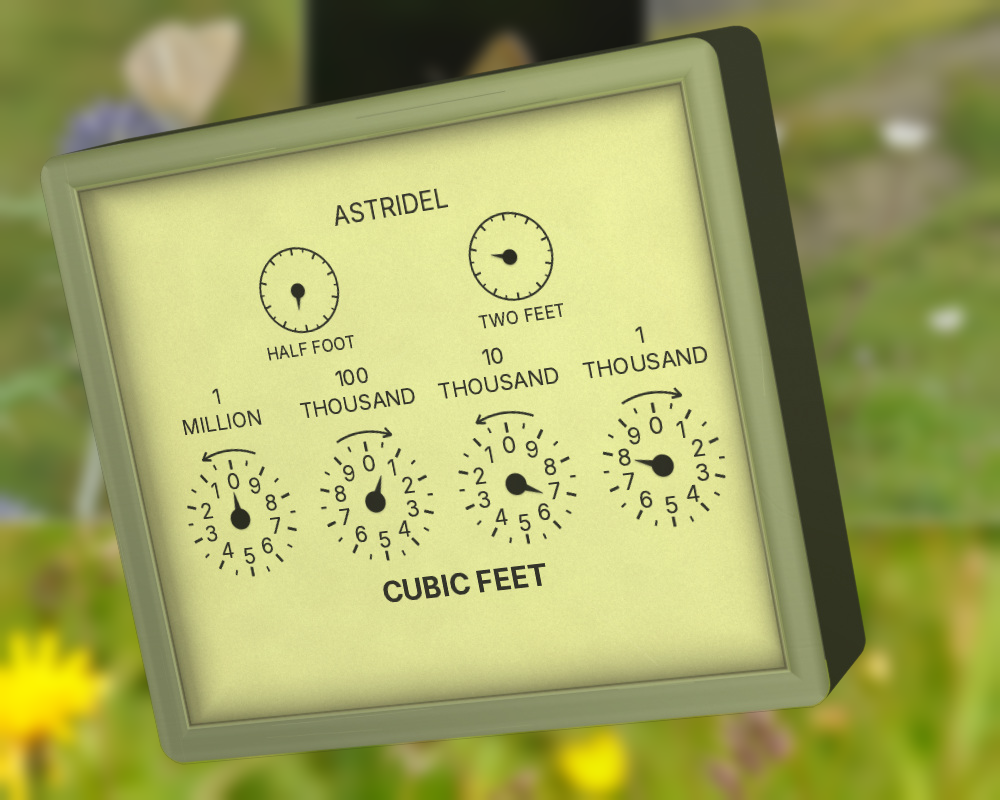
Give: 6800,ft³
